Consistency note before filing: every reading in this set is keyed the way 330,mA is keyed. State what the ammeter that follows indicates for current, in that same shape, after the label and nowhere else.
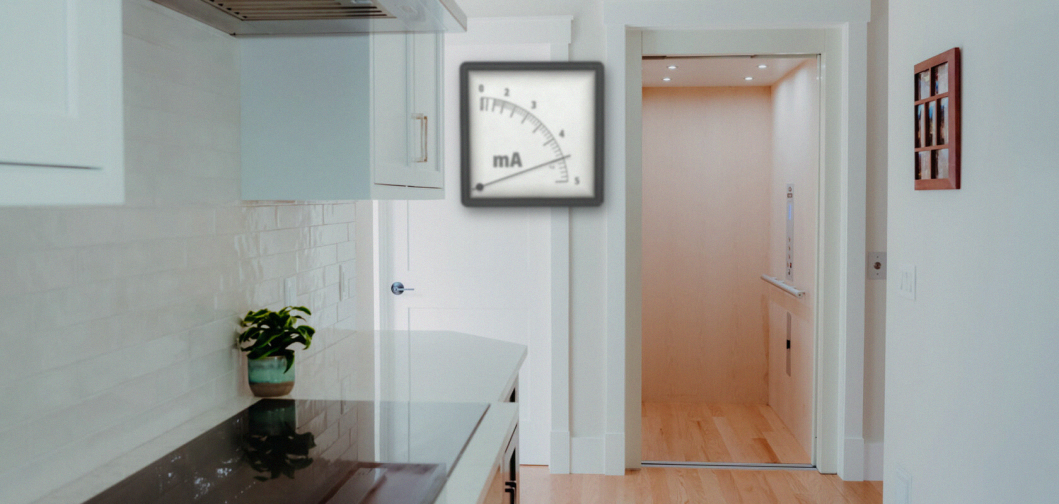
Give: 4.5,mA
